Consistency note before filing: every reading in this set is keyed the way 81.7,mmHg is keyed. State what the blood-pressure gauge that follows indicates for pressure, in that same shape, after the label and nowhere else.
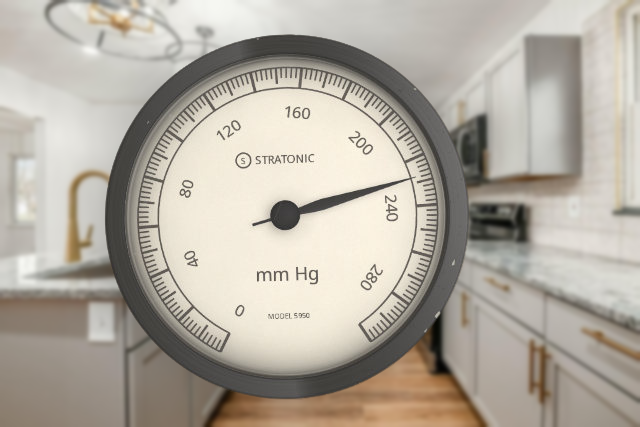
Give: 228,mmHg
